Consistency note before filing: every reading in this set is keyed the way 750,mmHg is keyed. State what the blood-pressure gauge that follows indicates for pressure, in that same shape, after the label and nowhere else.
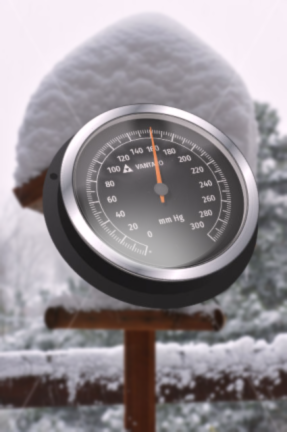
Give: 160,mmHg
